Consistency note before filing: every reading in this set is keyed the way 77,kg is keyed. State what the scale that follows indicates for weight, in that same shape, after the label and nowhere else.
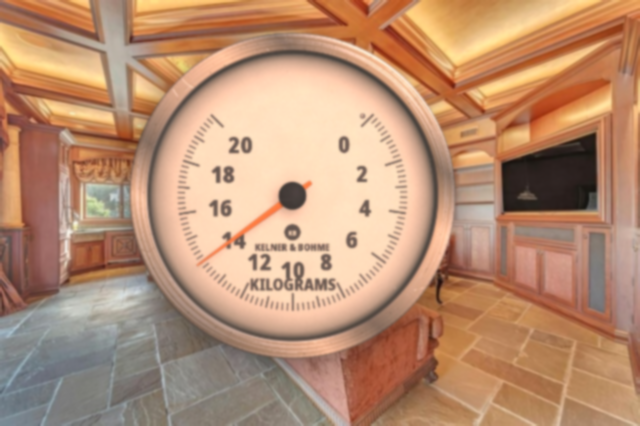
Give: 14,kg
